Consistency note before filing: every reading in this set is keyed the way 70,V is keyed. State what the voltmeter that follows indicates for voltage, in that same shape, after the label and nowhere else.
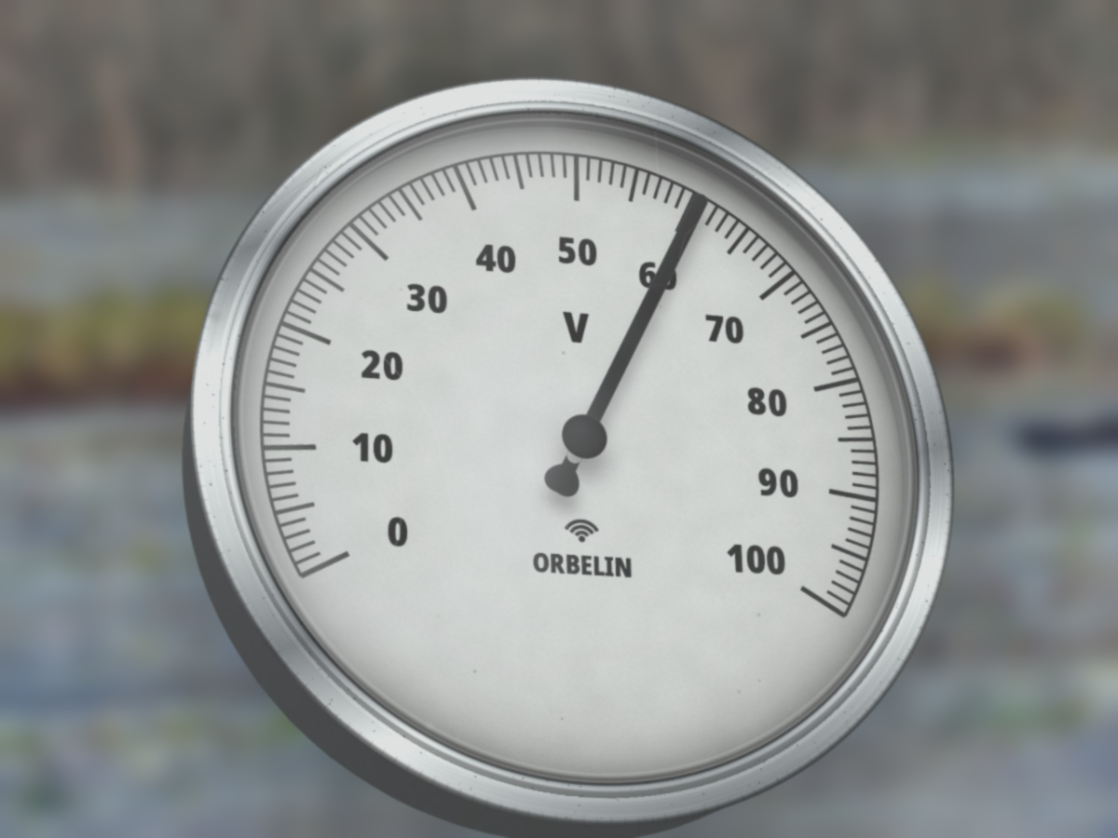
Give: 60.5,V
